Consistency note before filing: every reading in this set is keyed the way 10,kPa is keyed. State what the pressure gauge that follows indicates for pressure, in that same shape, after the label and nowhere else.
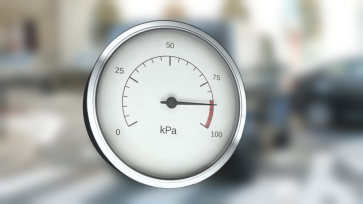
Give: 87.5,kPa
